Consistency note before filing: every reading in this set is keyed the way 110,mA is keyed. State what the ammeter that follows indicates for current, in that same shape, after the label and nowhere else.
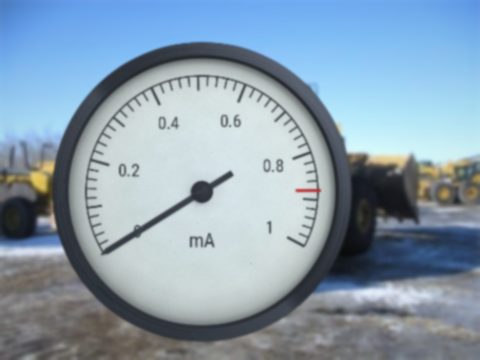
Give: 0,mA
